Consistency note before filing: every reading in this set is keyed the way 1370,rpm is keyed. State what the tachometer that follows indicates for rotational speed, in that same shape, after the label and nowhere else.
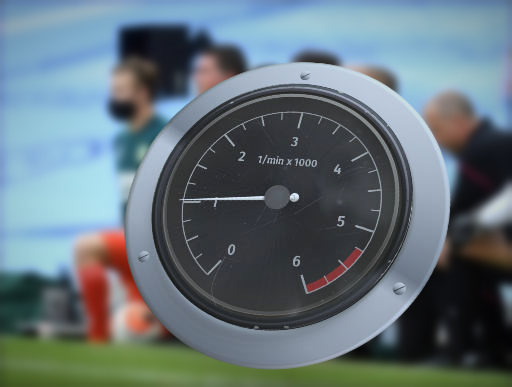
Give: 1000,rpm
